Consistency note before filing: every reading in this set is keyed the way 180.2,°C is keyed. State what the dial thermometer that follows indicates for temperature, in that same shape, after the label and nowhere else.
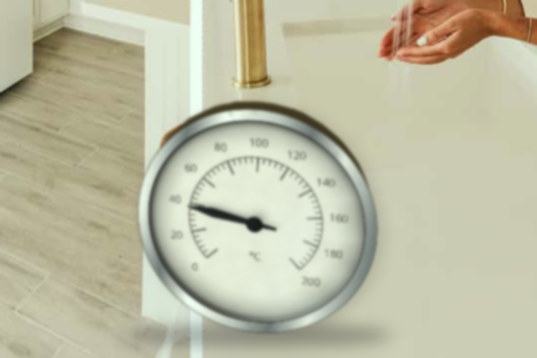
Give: 40,°C
